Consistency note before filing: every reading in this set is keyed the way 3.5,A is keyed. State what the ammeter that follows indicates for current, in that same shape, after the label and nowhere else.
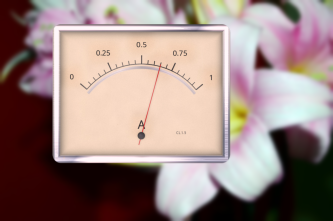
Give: 0.65,A
